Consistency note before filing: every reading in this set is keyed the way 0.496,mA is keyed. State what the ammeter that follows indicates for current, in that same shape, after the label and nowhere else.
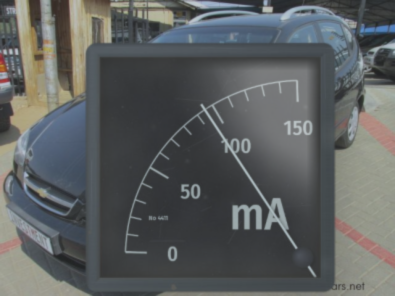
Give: 95,mA
